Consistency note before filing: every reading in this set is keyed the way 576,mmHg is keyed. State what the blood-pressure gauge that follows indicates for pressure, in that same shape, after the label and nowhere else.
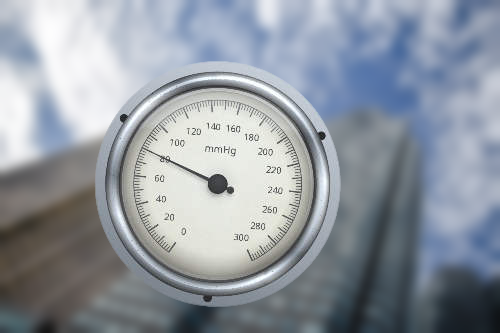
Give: 80,mmHg
